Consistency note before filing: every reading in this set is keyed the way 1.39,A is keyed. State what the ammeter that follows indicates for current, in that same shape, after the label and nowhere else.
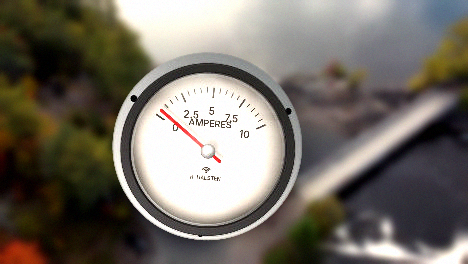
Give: 0.5,A
